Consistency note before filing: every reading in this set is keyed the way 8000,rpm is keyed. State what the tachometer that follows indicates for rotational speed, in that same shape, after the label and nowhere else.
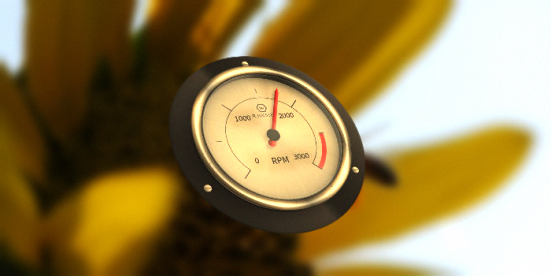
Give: 1750,rpm
